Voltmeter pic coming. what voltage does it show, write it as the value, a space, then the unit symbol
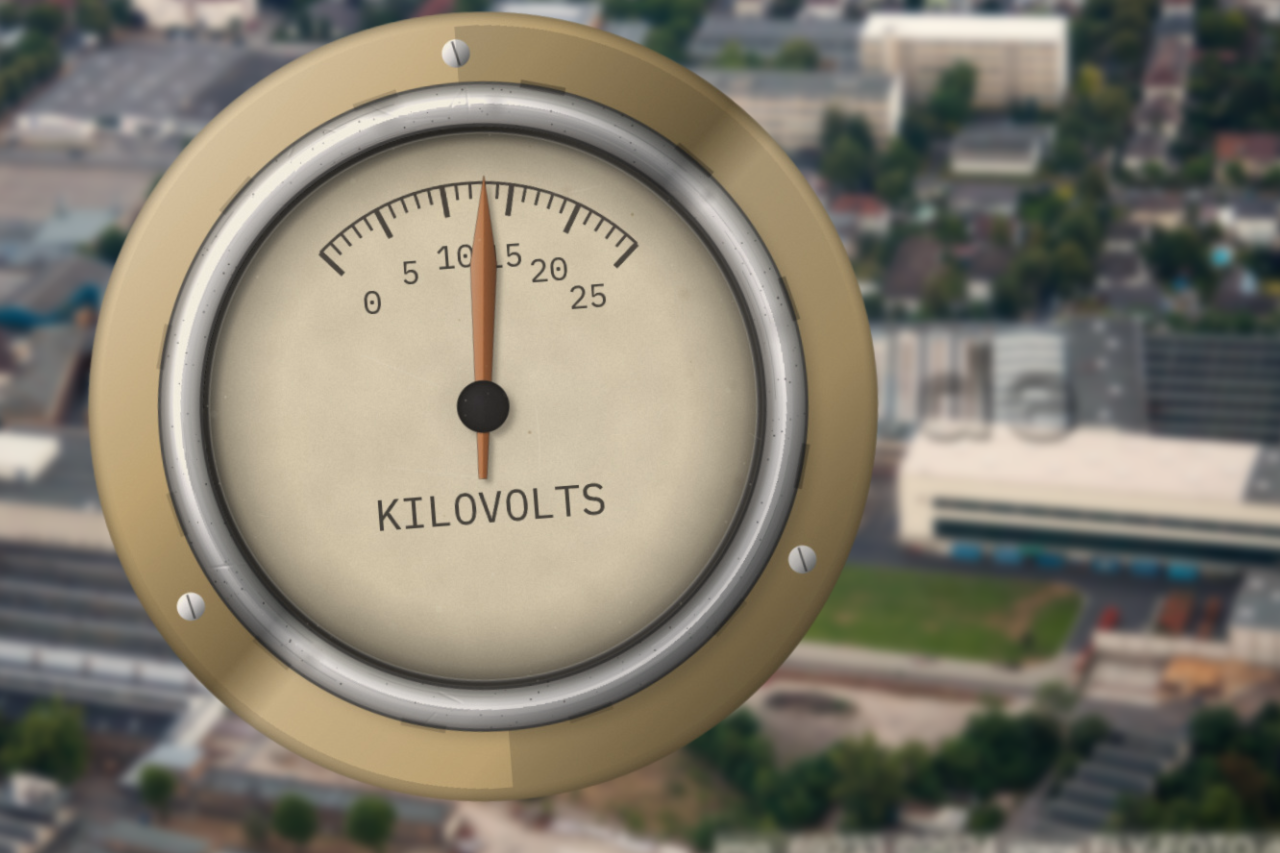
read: 13 kV
